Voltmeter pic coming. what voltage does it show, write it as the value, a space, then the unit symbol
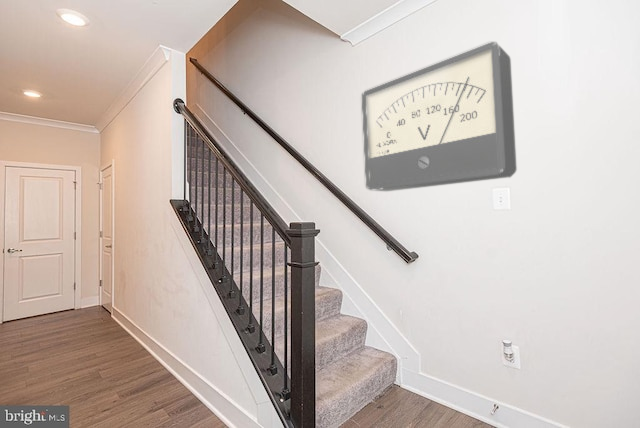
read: 170 V
